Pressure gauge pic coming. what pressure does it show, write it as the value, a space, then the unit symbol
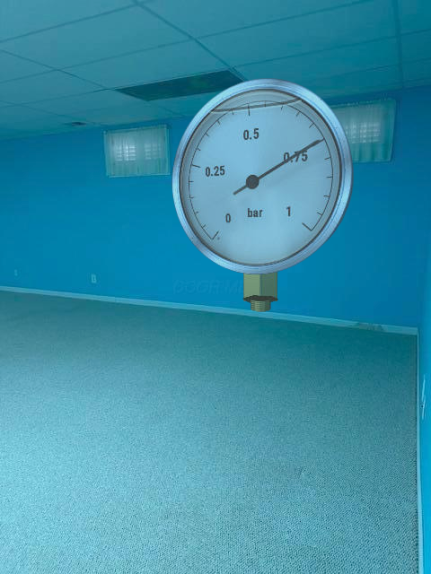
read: 0.75 bar
